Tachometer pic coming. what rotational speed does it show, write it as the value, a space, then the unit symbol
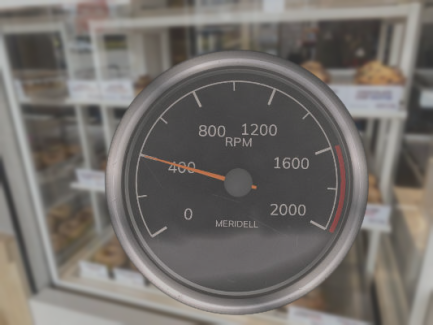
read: 400 rpm
